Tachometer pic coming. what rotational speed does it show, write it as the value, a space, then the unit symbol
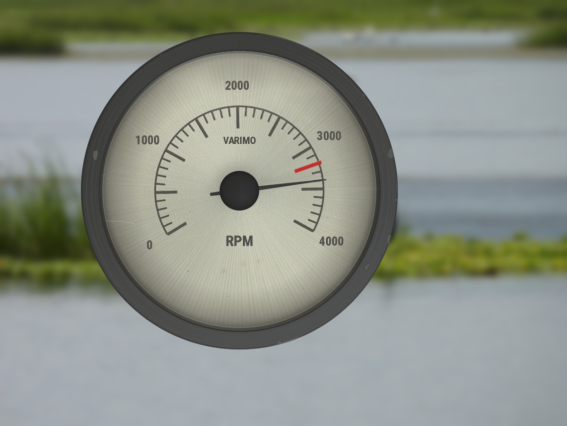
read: 3400 rpm
